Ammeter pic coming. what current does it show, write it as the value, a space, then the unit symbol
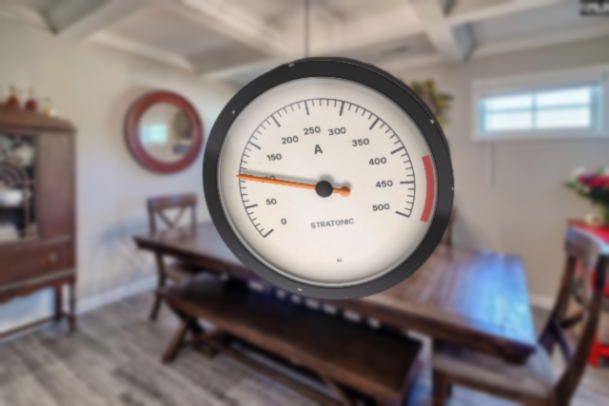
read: 100 A
